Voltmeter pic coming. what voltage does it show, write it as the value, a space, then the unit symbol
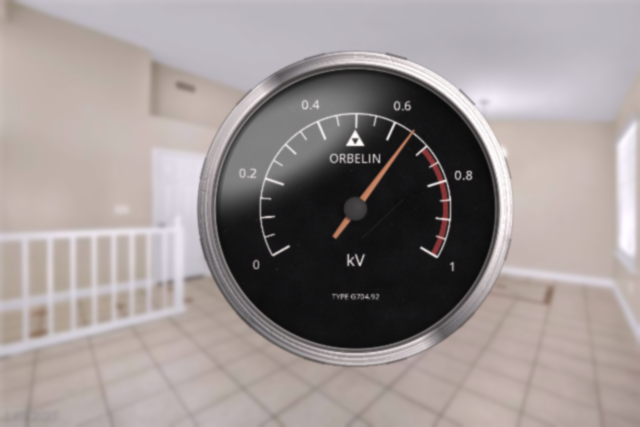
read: 0.65 kV
